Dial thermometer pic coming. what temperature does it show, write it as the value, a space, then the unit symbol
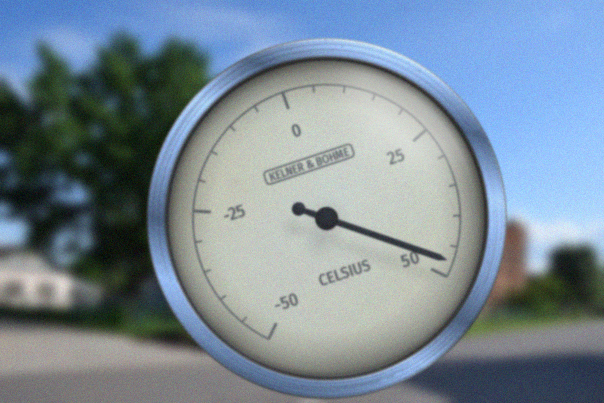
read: 47.5 °C
